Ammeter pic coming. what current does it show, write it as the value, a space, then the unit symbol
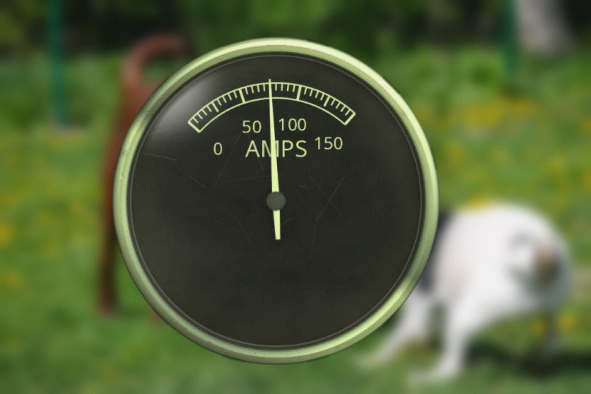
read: 75 A
